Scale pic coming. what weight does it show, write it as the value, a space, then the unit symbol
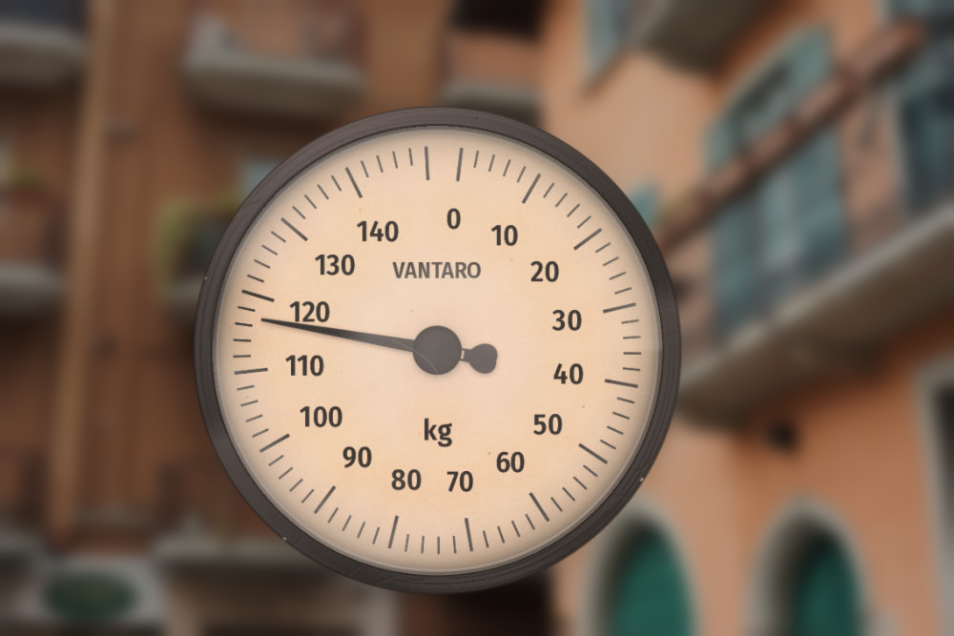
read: 117 kg
